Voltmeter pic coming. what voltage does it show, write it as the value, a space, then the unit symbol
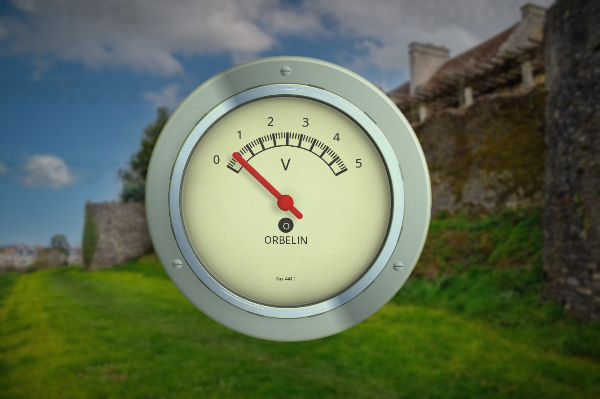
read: 0.5 V
